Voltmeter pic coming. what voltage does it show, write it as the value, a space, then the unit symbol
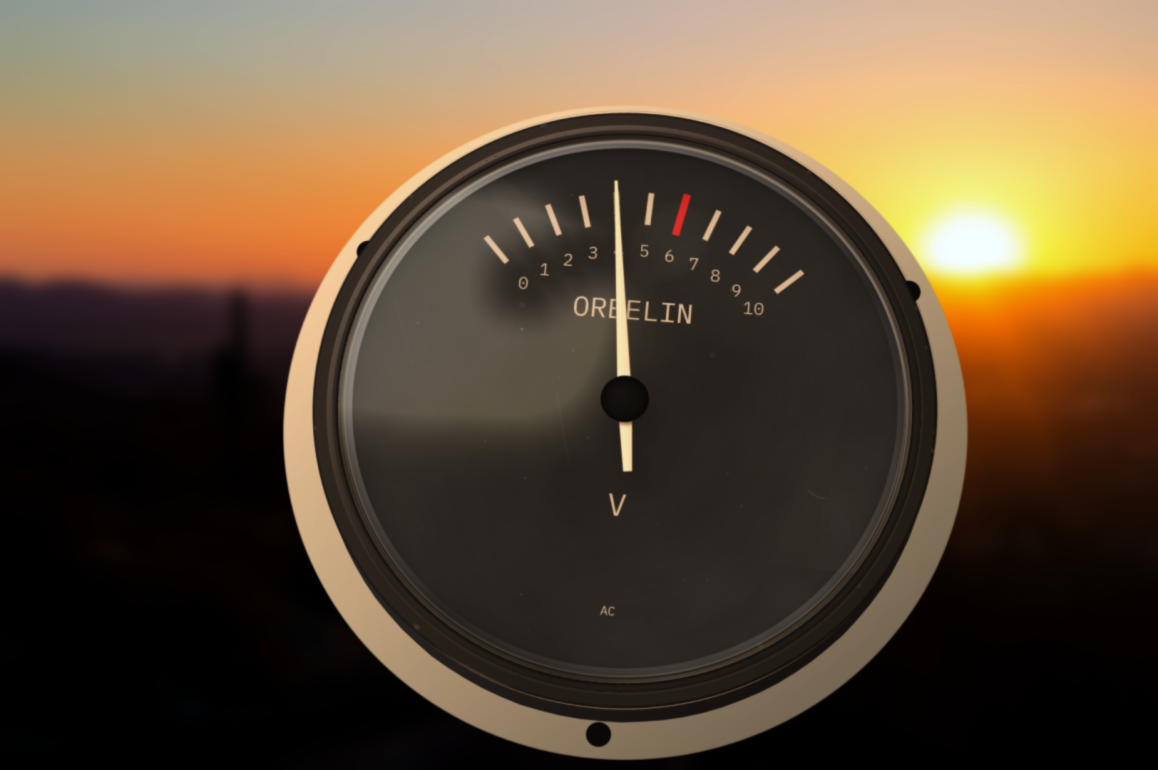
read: 4 V
